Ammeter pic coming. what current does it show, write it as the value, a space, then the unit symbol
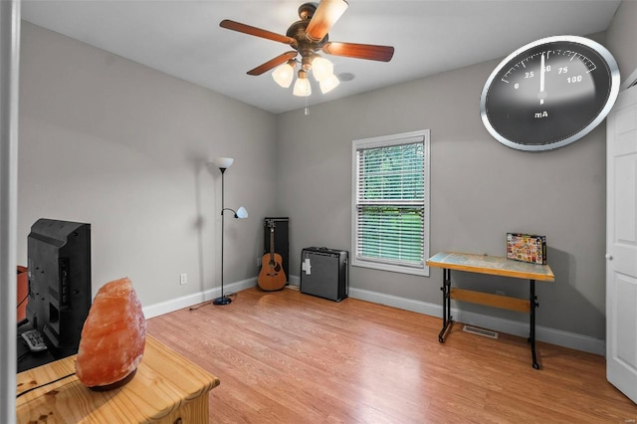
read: 45 mA
